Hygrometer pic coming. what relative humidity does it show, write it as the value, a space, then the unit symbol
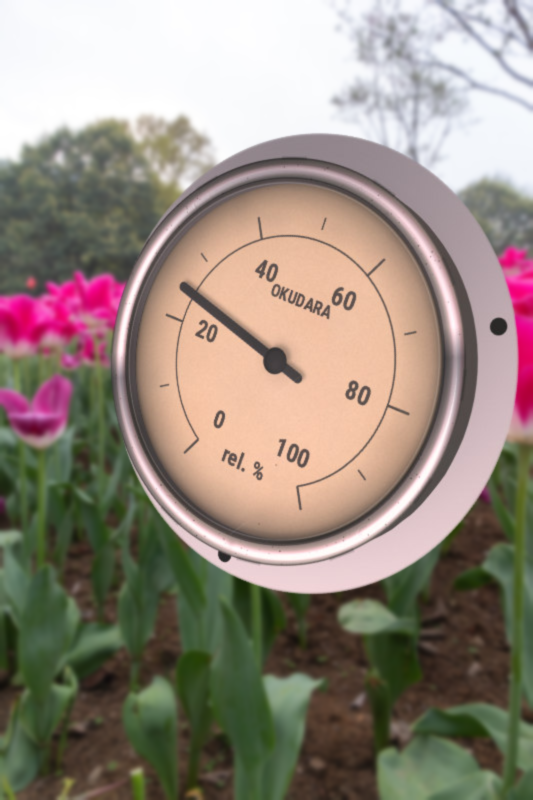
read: 25 %
